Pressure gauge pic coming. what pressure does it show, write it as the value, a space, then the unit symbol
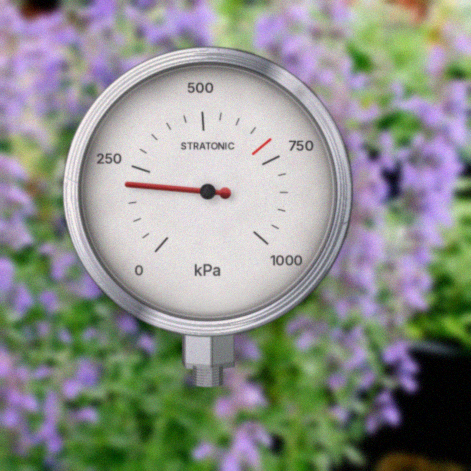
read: 200 kPa
